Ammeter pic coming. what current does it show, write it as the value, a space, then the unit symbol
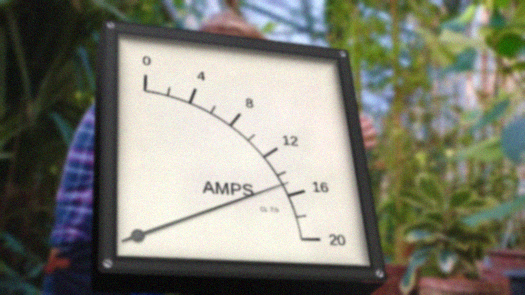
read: 15 A
